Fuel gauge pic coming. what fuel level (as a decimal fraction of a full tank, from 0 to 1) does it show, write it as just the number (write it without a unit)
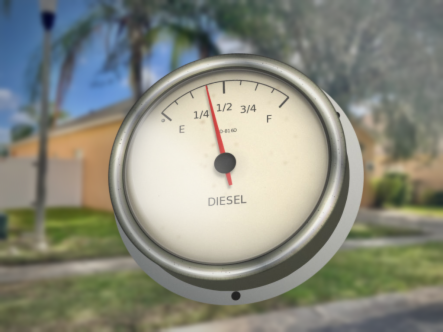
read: 0.375
